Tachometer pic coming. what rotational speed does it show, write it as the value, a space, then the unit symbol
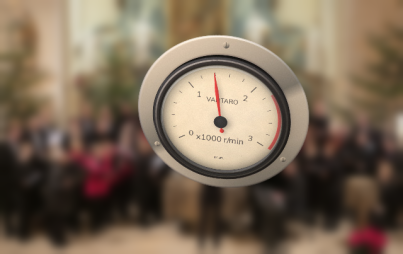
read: 1400 rpm
